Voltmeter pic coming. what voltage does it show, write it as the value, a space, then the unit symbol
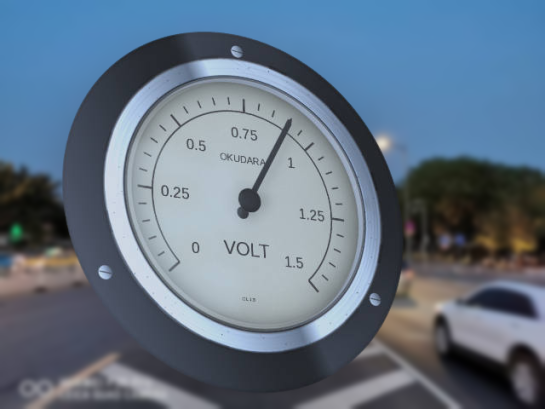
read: 0.9 V
